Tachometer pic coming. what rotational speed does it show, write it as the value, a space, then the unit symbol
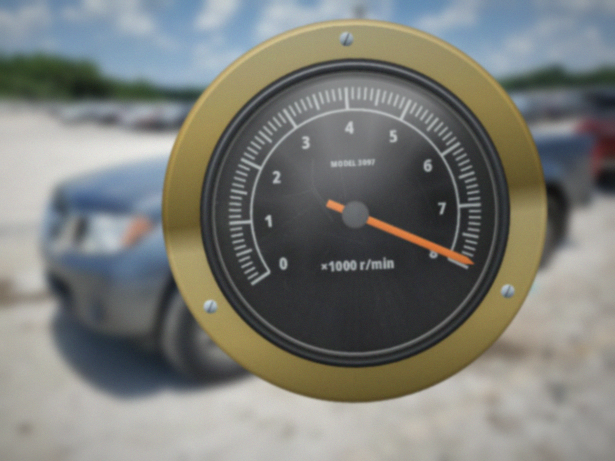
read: 7900 rpm
